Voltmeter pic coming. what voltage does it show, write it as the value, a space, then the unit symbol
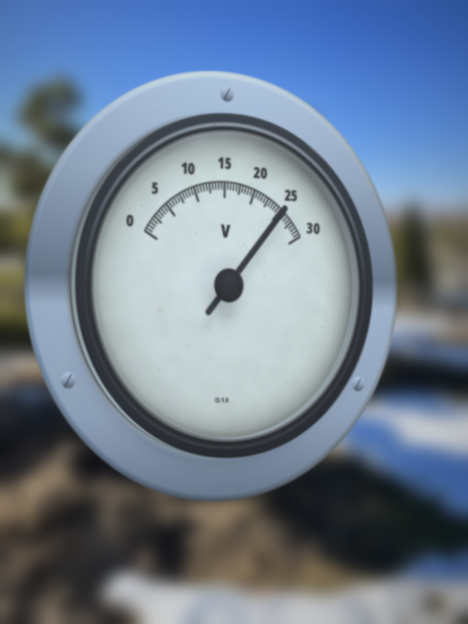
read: 25 V
